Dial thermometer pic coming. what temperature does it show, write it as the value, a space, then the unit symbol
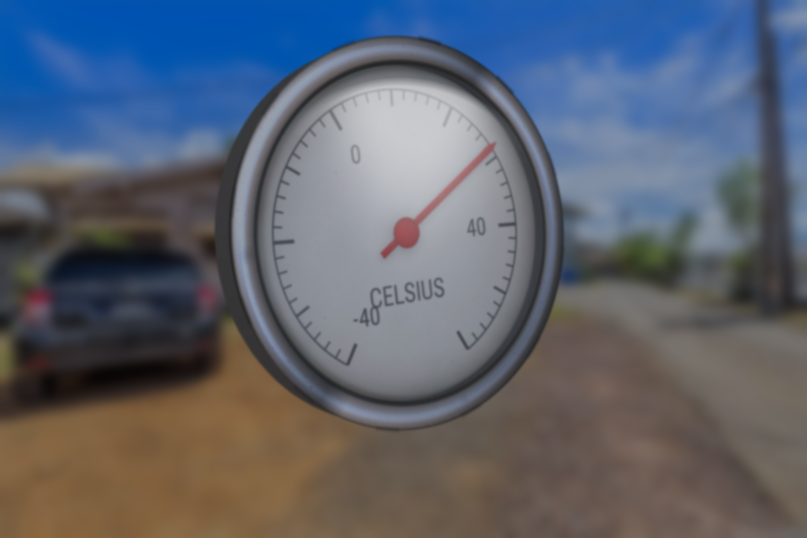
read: 28 °C
